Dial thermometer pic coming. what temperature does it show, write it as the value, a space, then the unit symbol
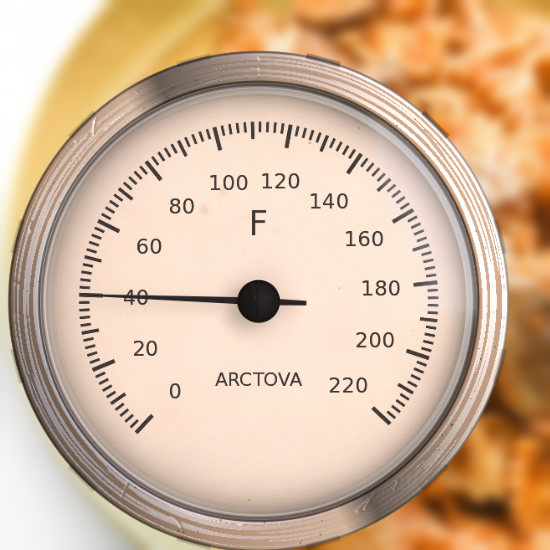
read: 40 °F
